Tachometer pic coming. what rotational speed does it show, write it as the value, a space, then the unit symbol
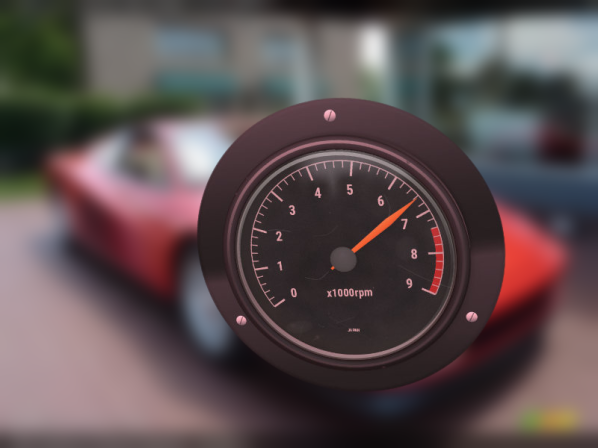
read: 6600 rpm
